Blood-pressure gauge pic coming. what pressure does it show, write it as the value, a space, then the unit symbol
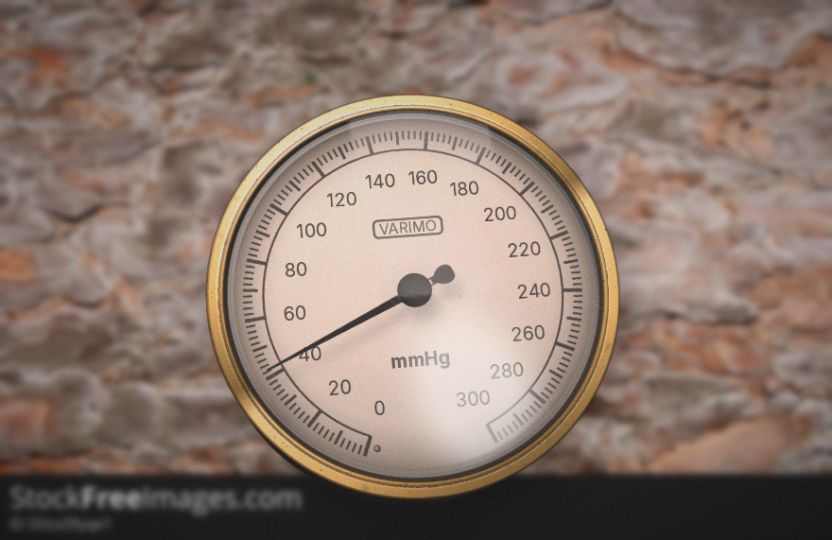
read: 42 mmHg
